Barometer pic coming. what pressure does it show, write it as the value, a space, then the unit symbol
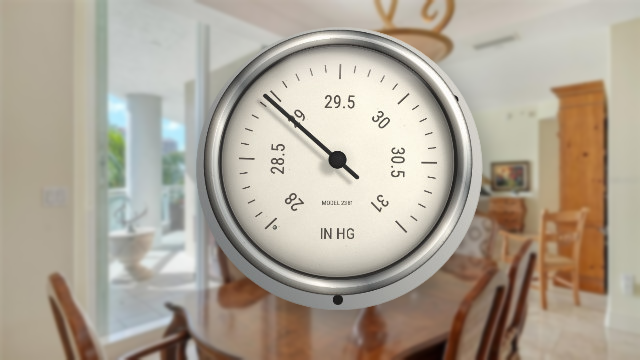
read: 28.95 inHg
